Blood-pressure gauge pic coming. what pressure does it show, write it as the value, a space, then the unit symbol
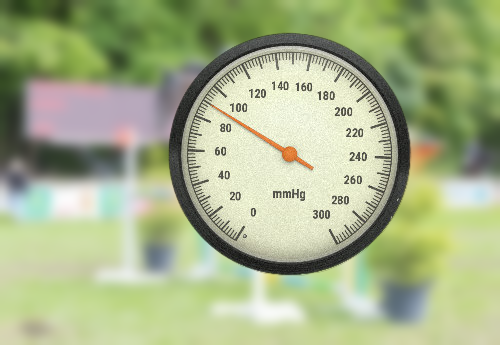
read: 90 mmHg
